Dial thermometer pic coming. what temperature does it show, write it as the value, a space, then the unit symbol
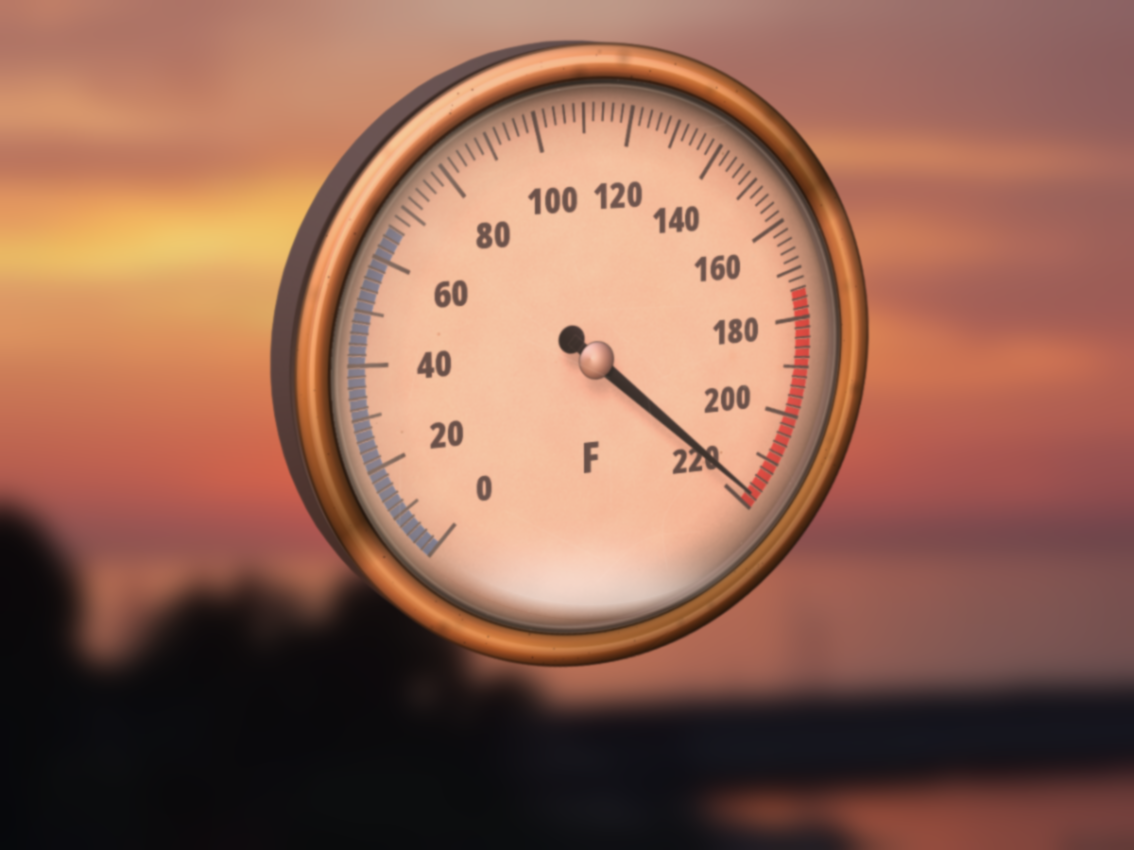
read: 218 °F
